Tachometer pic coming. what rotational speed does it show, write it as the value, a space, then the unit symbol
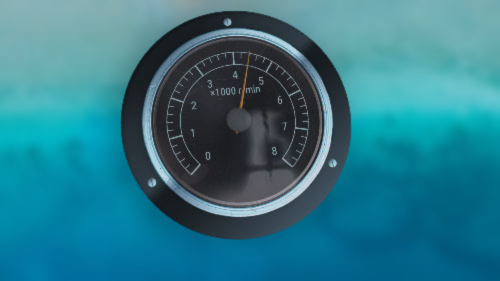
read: 4400 rpm
